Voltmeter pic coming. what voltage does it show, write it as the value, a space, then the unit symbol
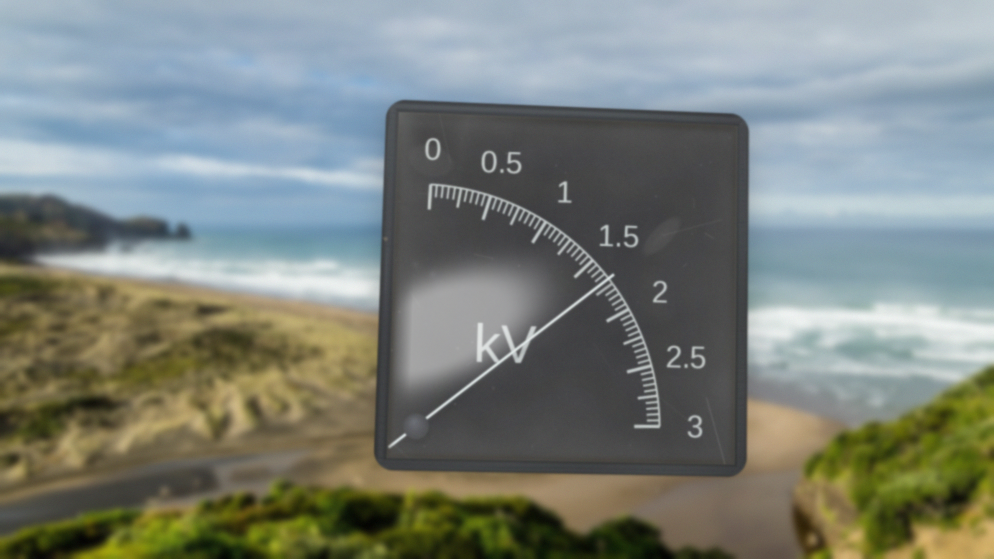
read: 1.7 kV
